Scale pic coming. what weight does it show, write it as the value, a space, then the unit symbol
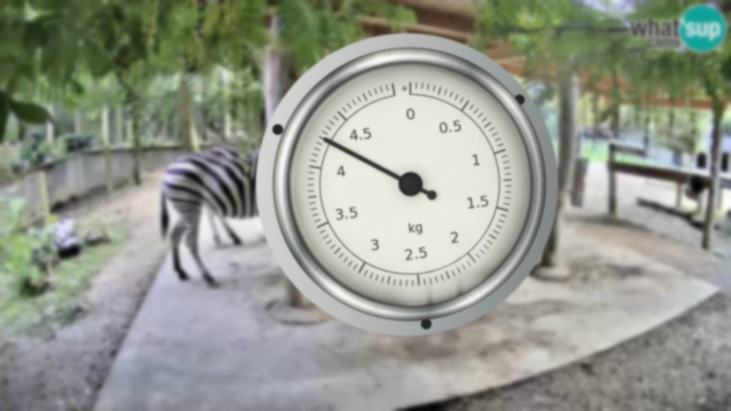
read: 4.25 kg
